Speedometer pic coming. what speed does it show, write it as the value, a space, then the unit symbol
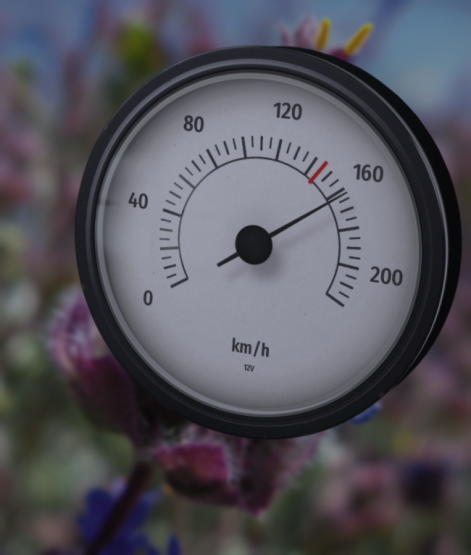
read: 162.5 km/h
